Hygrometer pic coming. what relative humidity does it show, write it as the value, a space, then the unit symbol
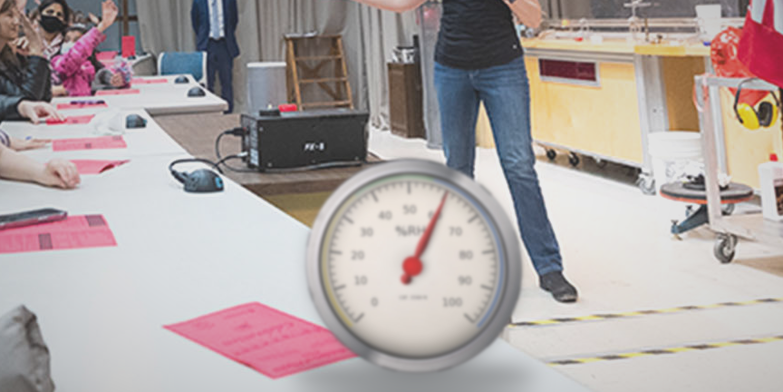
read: 60 %
